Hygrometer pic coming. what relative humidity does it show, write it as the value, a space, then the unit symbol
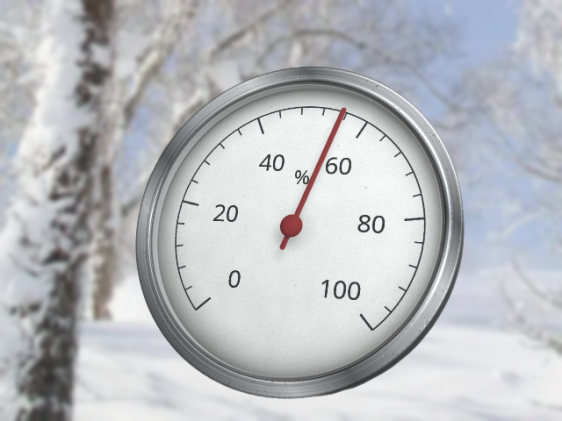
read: 56 %
